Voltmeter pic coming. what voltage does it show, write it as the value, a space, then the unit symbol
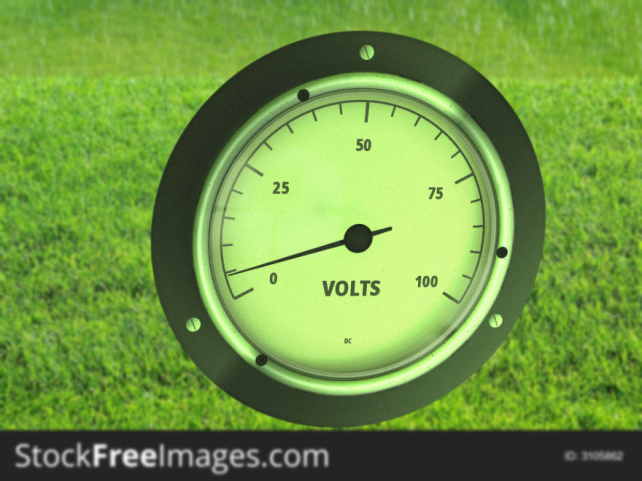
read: 5 V
